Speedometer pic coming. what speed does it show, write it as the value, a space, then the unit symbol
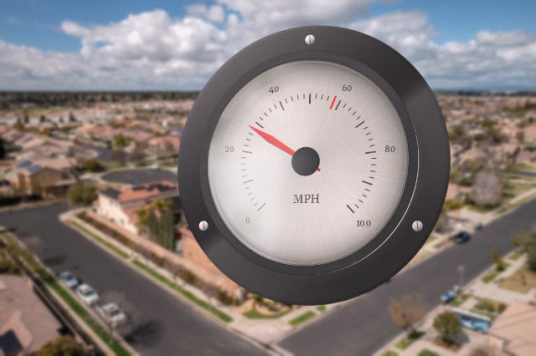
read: 28 mph
